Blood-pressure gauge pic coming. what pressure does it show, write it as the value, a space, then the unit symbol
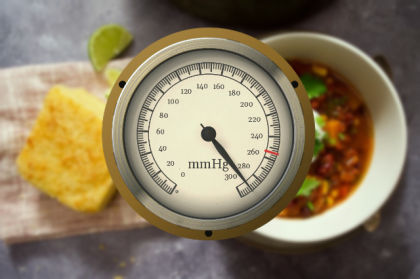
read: 290 mmHg
